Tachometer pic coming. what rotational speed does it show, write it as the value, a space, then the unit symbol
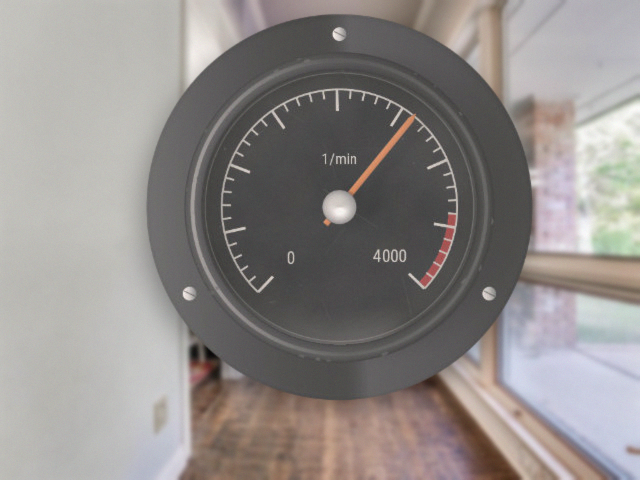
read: 2600 rpm
